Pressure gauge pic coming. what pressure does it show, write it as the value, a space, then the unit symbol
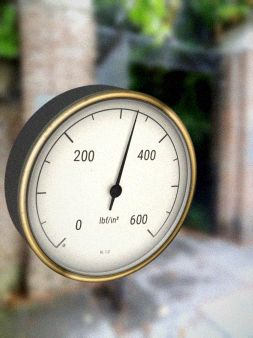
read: 325 psi
